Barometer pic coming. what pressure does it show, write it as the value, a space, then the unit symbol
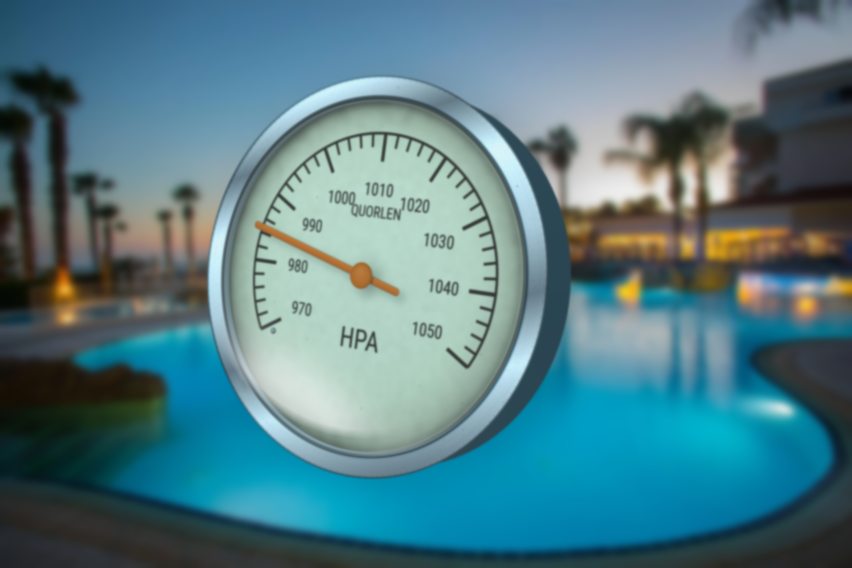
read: 985 hPa
